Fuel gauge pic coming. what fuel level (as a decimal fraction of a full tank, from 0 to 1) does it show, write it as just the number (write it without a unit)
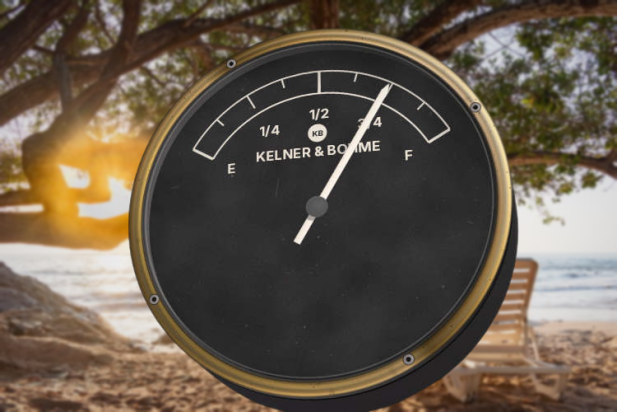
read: 0.75
